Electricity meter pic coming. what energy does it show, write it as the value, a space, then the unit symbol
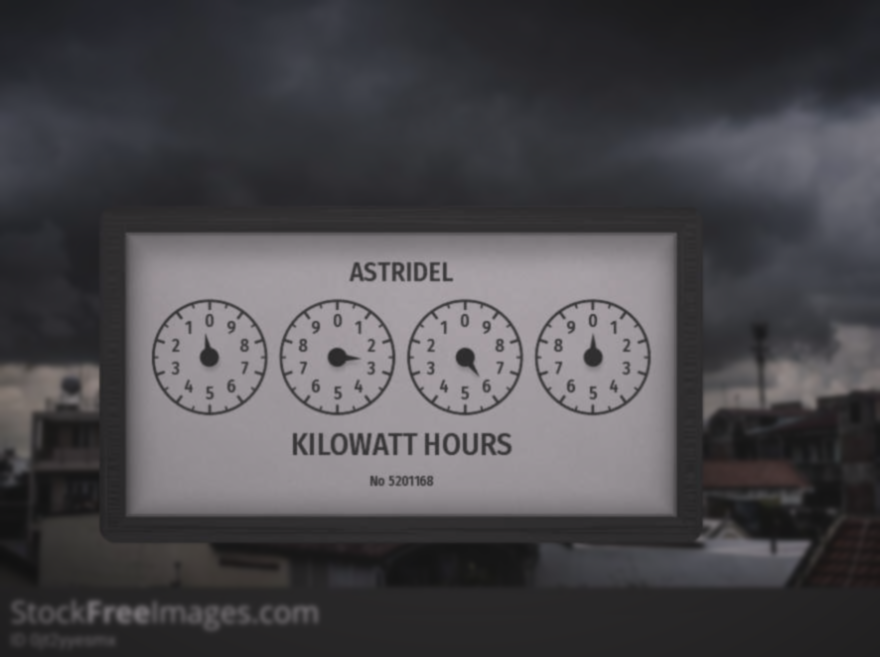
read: 260 kWh
